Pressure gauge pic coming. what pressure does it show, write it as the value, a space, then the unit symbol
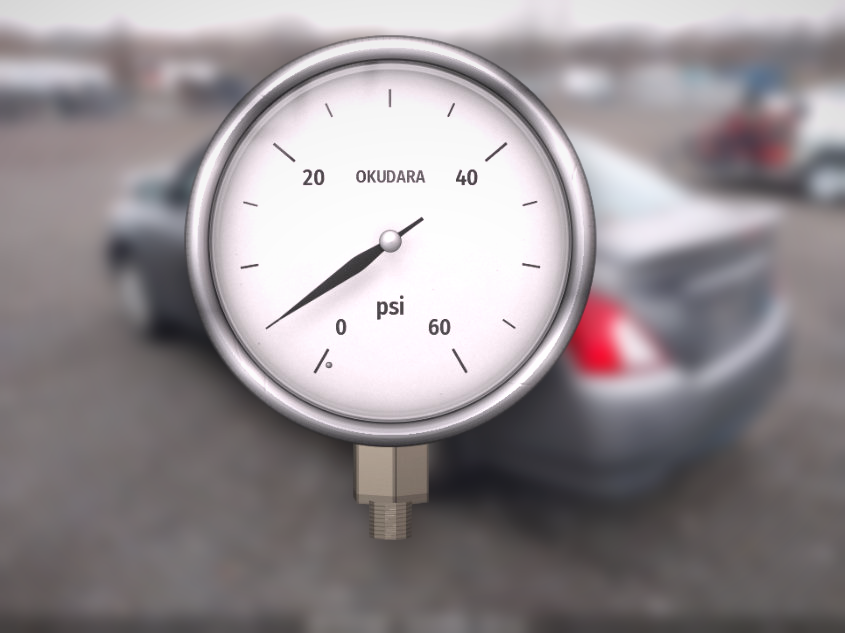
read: 5 psi
